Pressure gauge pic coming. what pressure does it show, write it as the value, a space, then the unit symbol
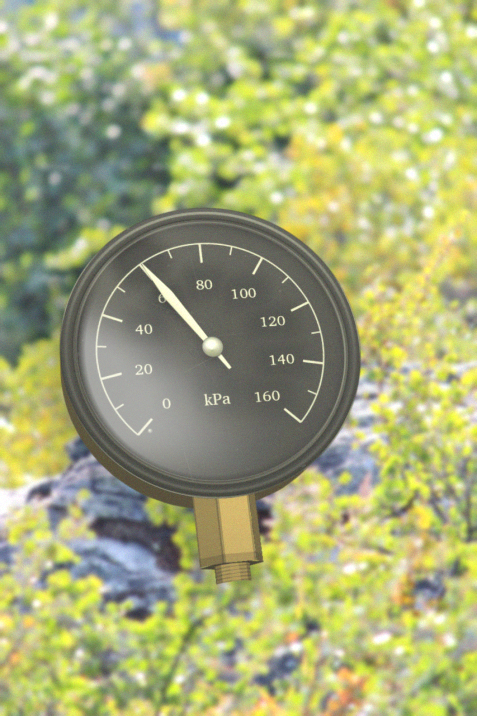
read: 60 kPa
